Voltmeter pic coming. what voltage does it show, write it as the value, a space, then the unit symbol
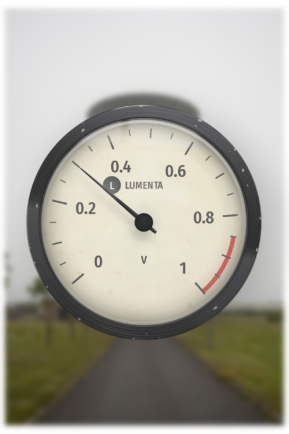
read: 0.3 V
